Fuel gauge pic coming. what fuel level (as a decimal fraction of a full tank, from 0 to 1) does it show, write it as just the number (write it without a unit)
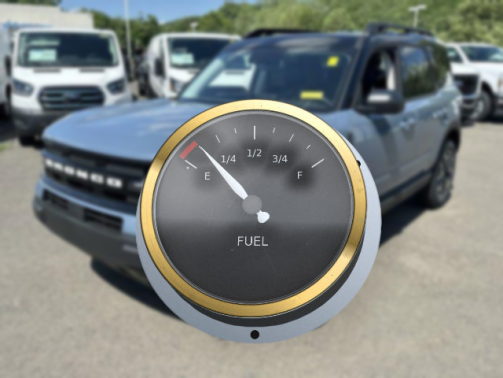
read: 0.125
